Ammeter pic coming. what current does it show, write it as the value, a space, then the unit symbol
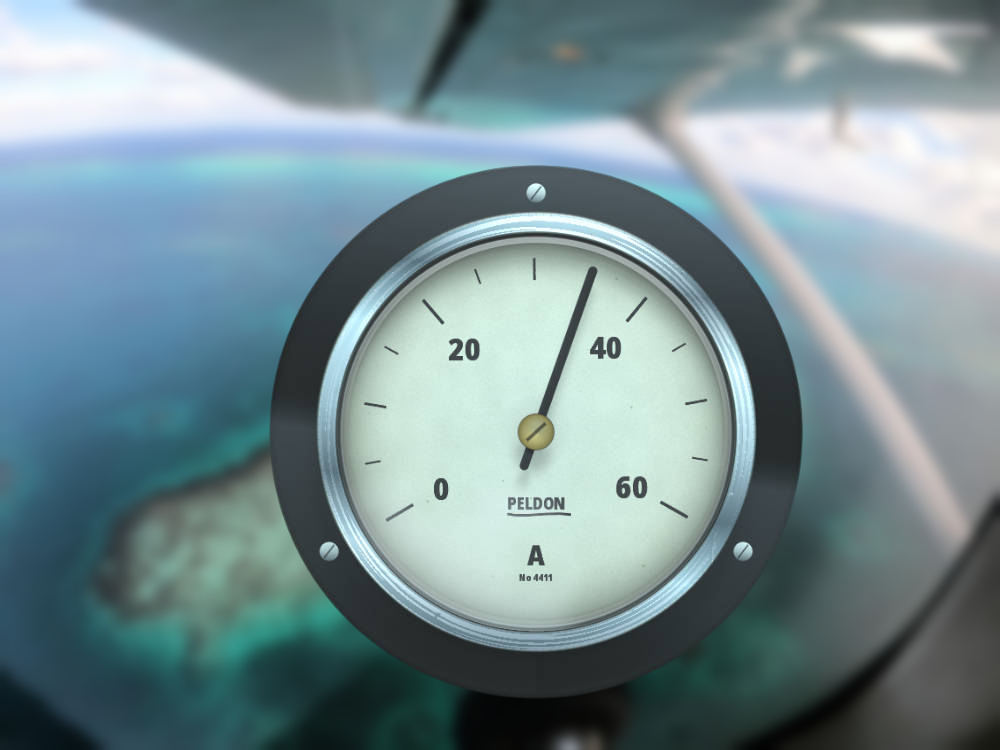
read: 35 A
